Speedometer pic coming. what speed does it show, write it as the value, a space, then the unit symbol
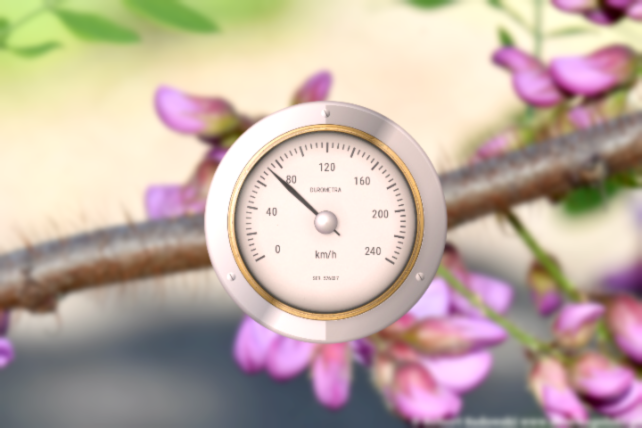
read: 72 km/h
